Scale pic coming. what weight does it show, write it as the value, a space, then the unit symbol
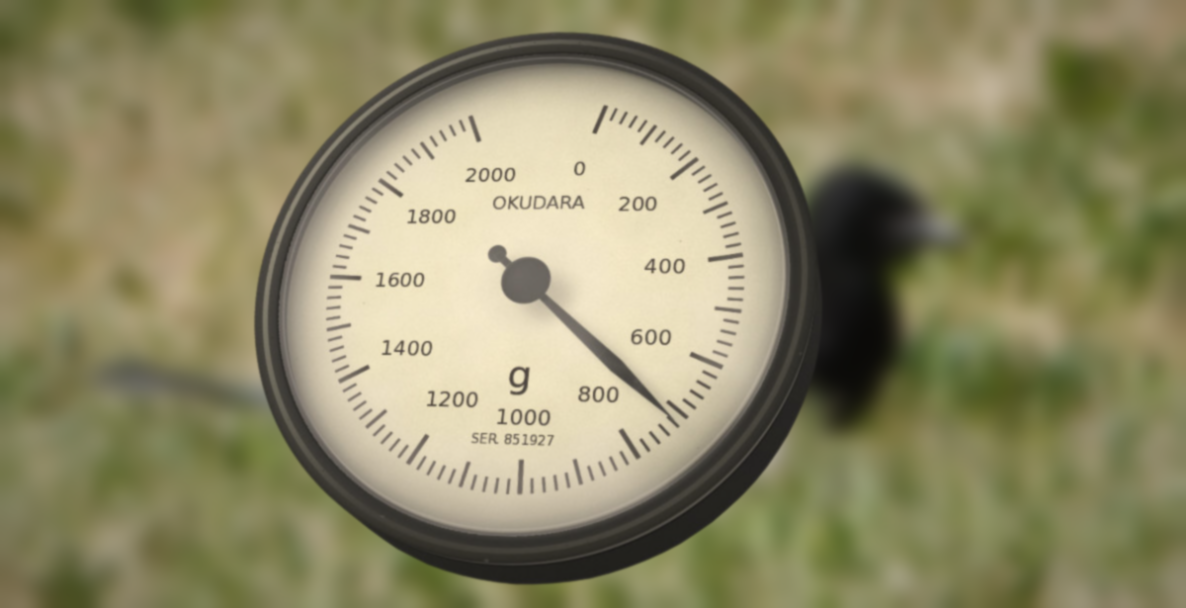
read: 720 g
